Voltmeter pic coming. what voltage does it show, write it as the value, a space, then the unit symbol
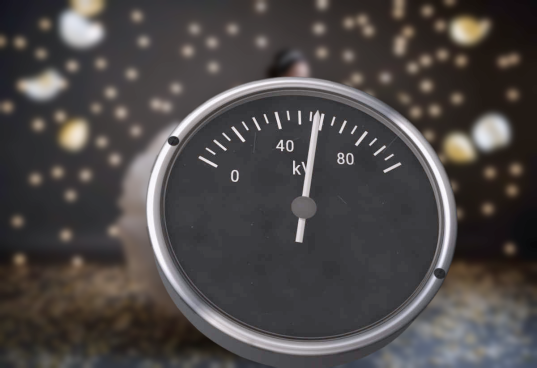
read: 57.5 kV
